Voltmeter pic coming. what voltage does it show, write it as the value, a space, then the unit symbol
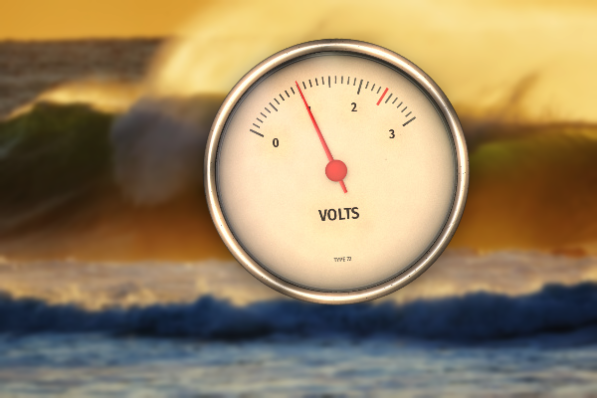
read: 1 V
